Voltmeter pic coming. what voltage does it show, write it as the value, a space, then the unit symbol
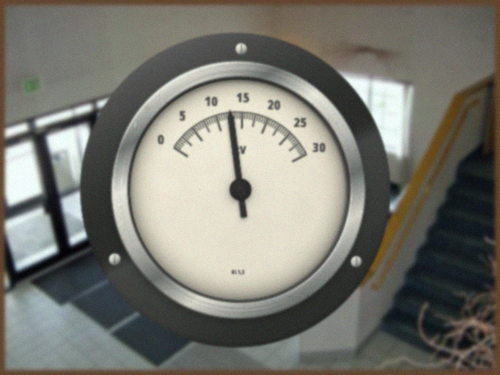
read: 12.5 kV
